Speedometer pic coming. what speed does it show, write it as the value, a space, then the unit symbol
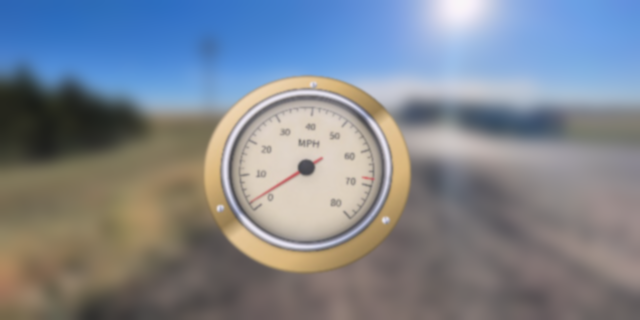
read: 2 mph
